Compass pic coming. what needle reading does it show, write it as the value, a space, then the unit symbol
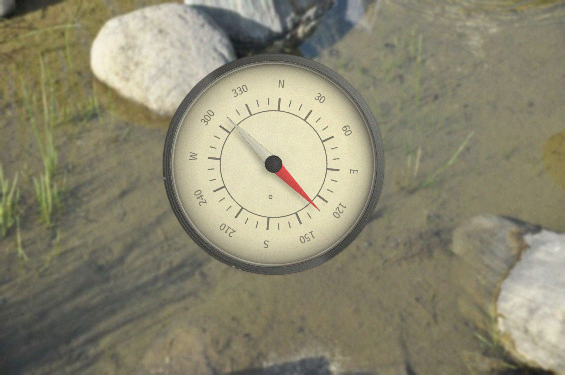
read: 130 °
